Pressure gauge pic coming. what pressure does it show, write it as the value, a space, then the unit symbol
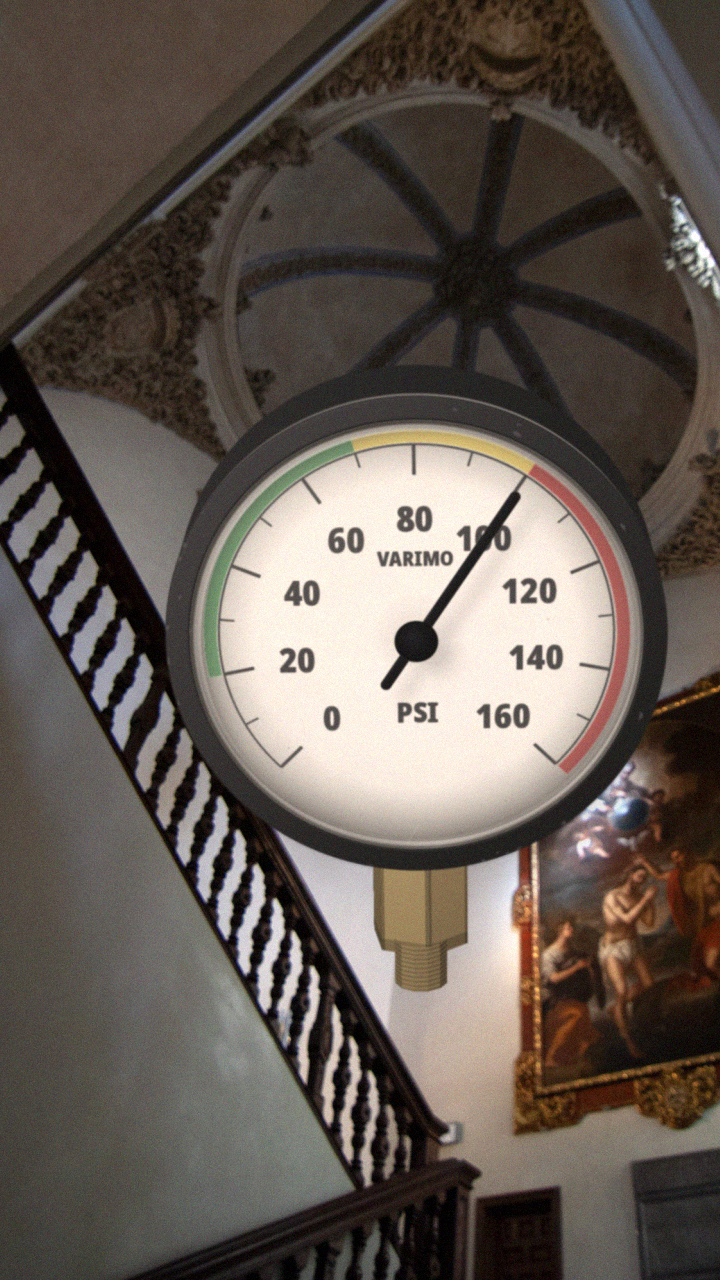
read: 100 psi
